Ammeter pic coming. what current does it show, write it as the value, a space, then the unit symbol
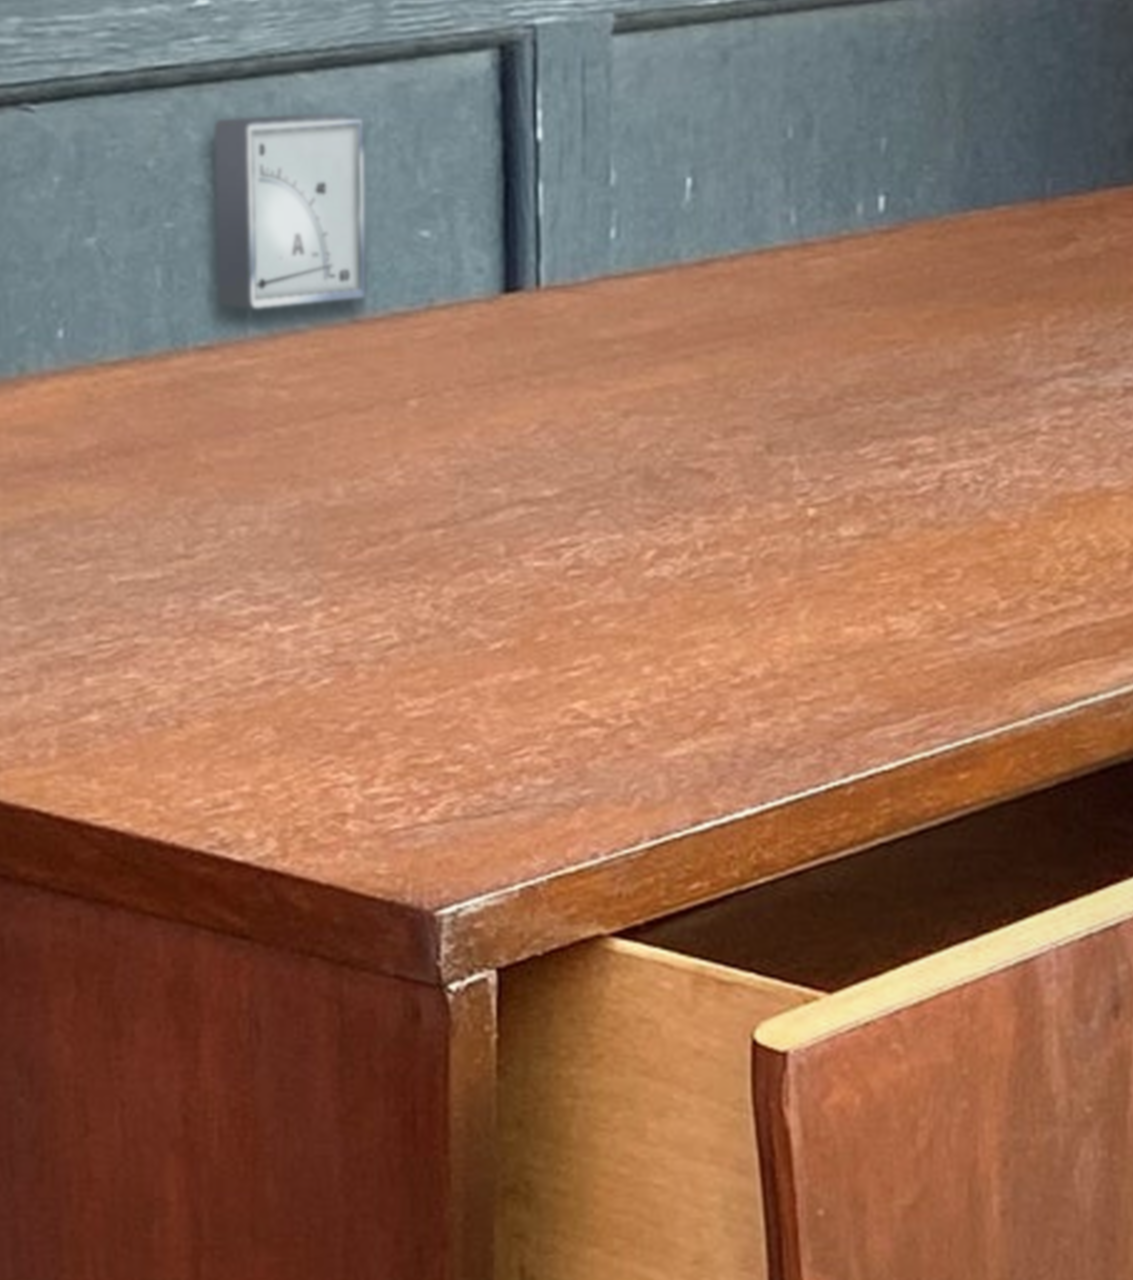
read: 57.5 A
